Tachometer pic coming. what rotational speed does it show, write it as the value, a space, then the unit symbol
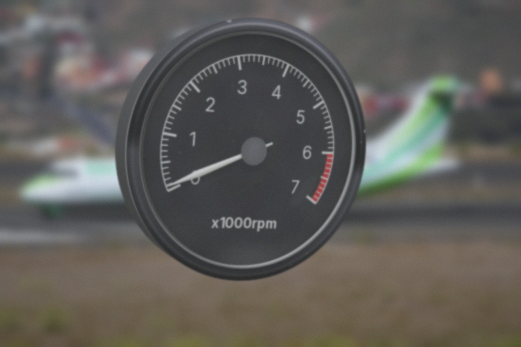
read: 100 rpm
